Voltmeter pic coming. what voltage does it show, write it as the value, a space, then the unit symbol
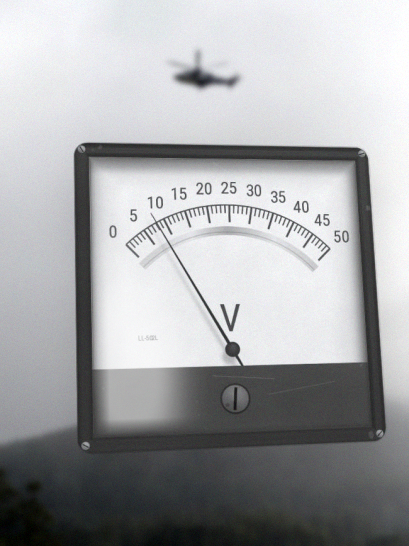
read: 8 V
